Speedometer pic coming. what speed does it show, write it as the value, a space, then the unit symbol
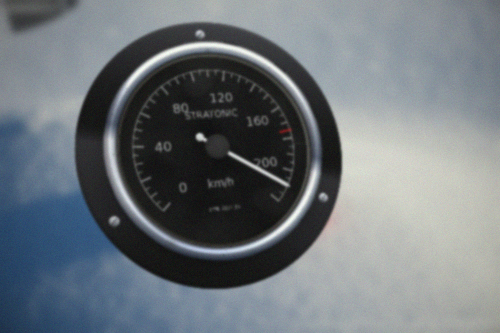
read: 210 km/h
